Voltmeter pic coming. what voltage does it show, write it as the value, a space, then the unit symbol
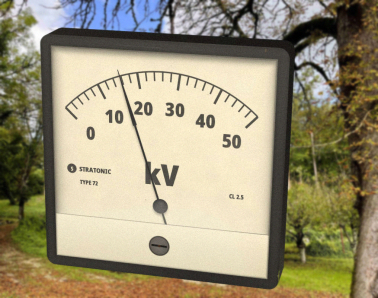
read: 16 kV
